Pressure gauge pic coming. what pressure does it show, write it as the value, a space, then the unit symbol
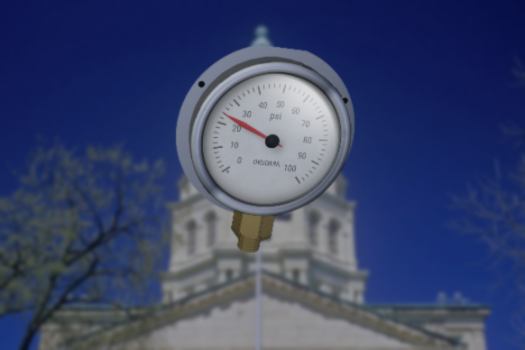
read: 24 psi
